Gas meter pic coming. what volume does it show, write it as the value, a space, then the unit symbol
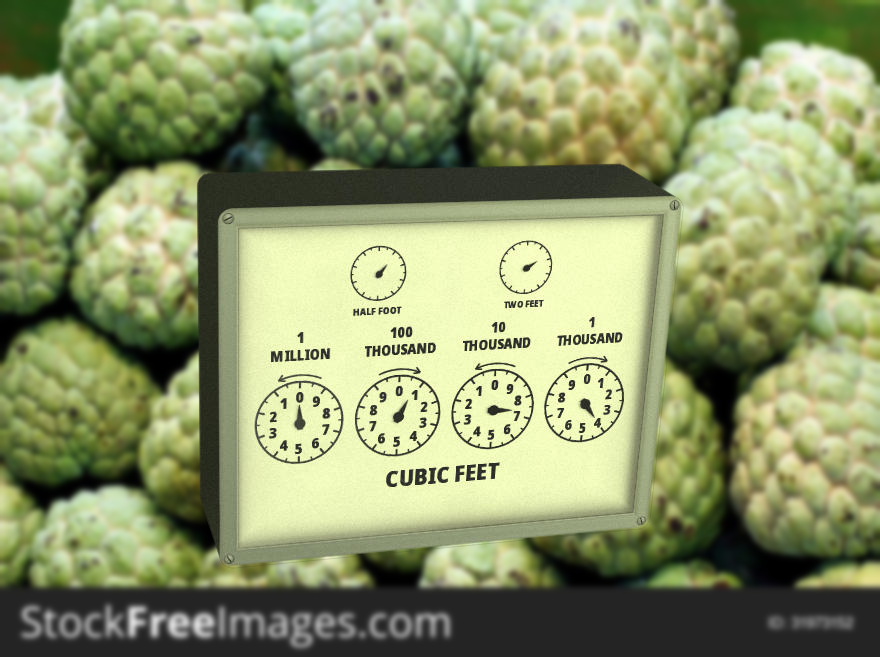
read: 7400 ft³
